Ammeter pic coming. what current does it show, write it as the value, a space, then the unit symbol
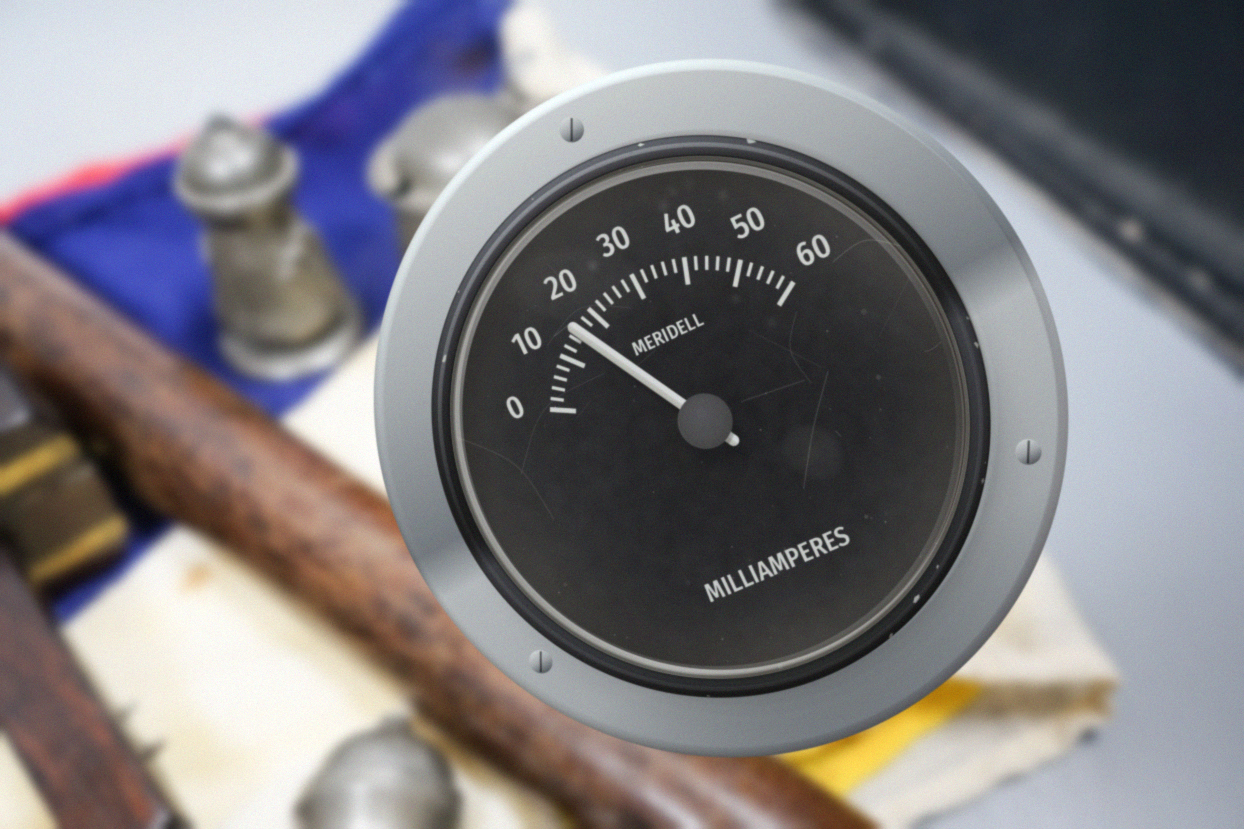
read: 16 mA
